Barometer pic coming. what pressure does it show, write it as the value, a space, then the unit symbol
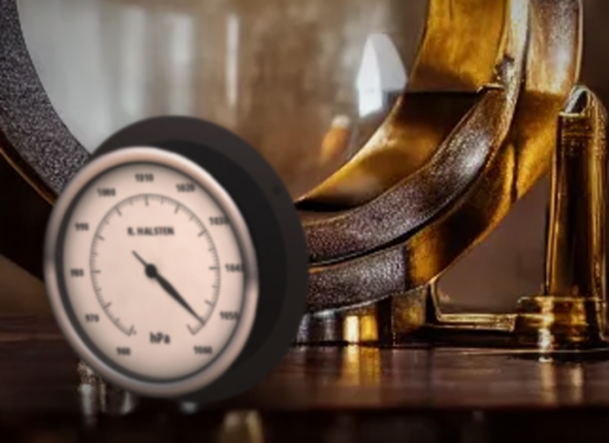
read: 1055 hPa
